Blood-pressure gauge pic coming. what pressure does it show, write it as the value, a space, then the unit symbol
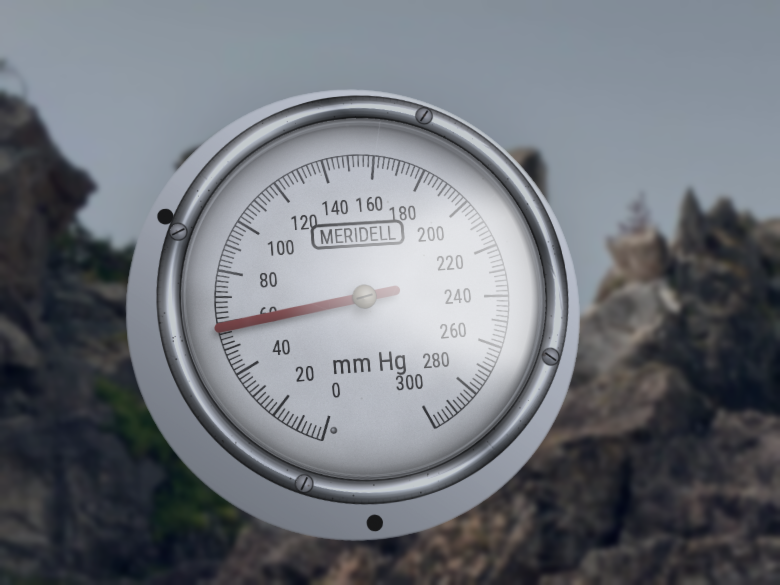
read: 58 mmHg
